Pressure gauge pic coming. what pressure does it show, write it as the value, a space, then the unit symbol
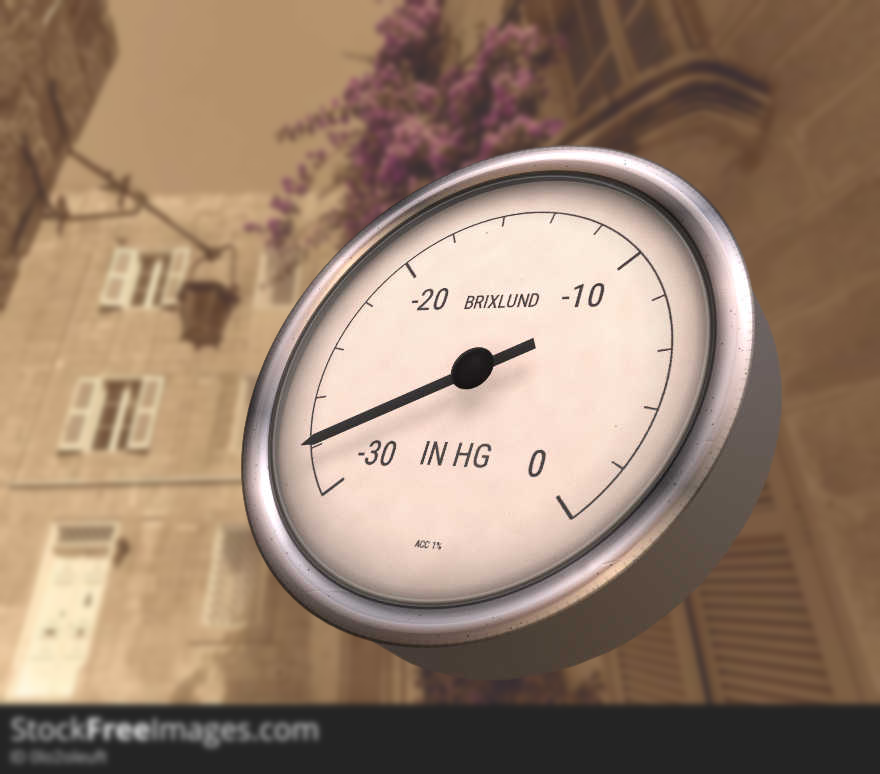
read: -28 inHg
